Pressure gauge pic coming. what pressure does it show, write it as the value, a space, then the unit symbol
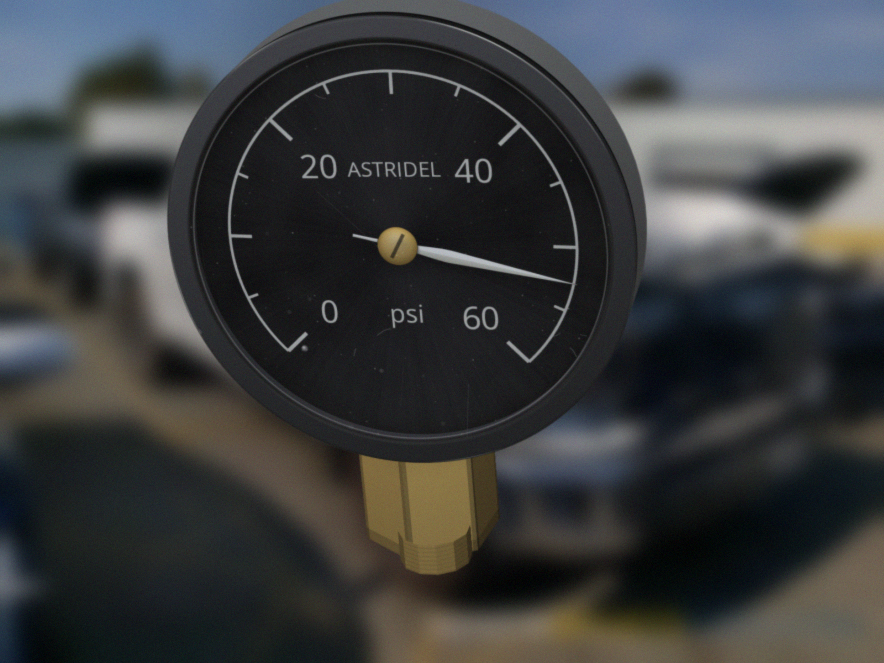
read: 52.5 psi
